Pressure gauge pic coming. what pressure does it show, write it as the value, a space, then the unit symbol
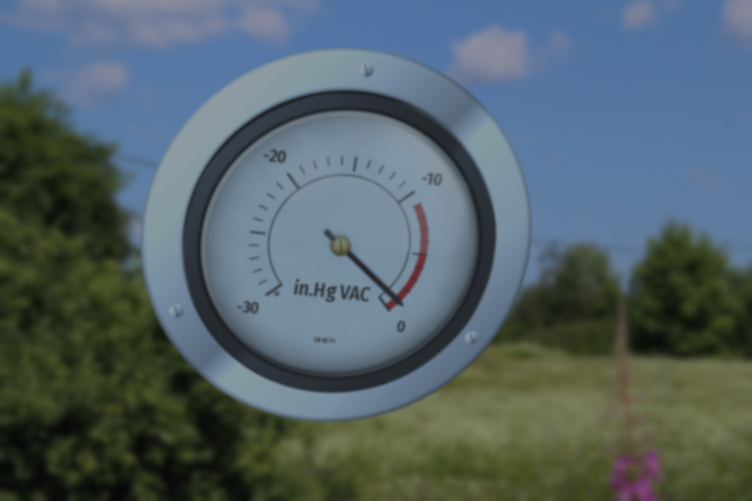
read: -1 inHg
